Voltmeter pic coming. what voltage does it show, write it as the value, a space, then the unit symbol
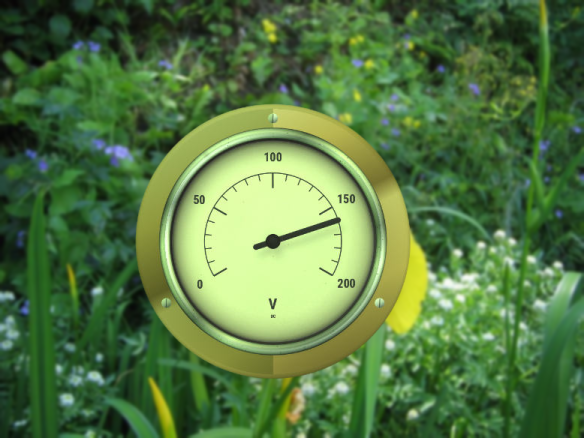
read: 160 V
